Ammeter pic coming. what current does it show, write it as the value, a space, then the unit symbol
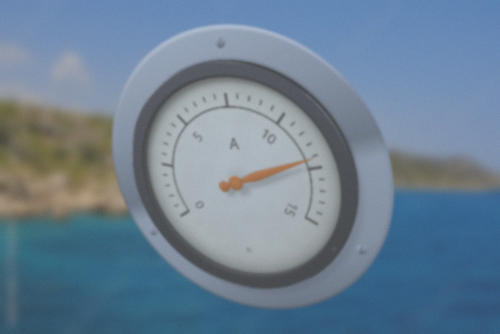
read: 12 A
